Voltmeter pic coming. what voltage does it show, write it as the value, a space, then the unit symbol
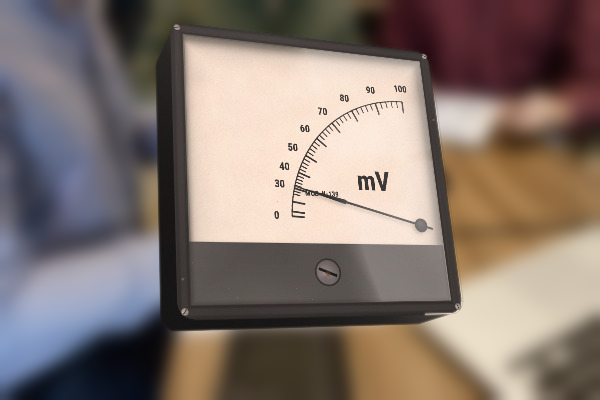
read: 30 mV
